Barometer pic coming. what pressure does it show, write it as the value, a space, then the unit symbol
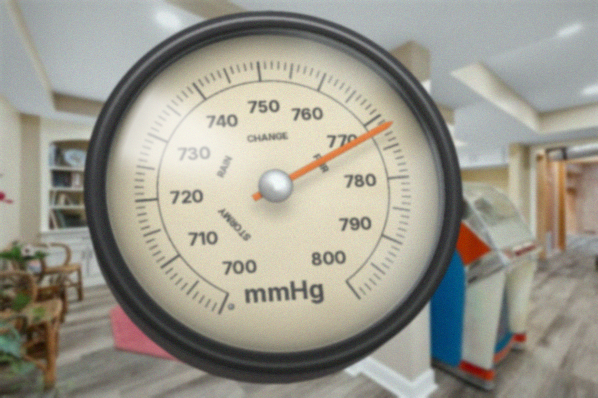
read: 772 mmHg
